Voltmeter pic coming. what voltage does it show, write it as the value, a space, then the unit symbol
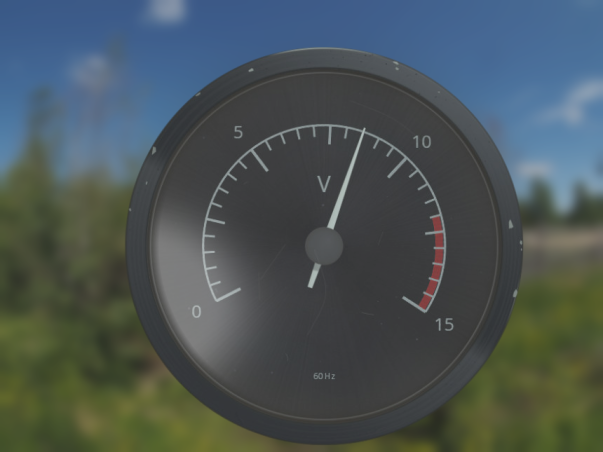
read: 8.5 V
